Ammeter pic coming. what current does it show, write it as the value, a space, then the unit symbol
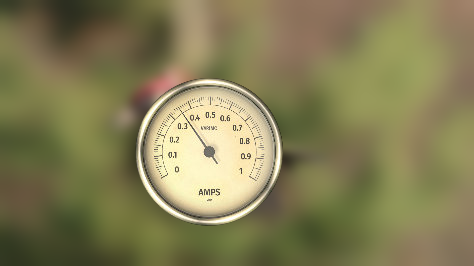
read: 0.35 A
